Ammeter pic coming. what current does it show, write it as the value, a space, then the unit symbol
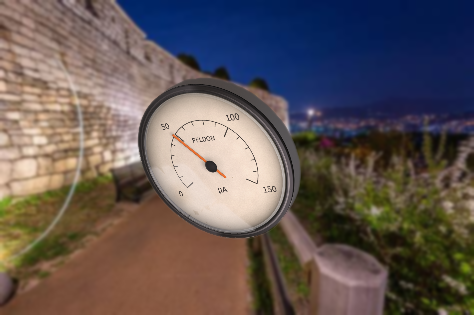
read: 50 µA
